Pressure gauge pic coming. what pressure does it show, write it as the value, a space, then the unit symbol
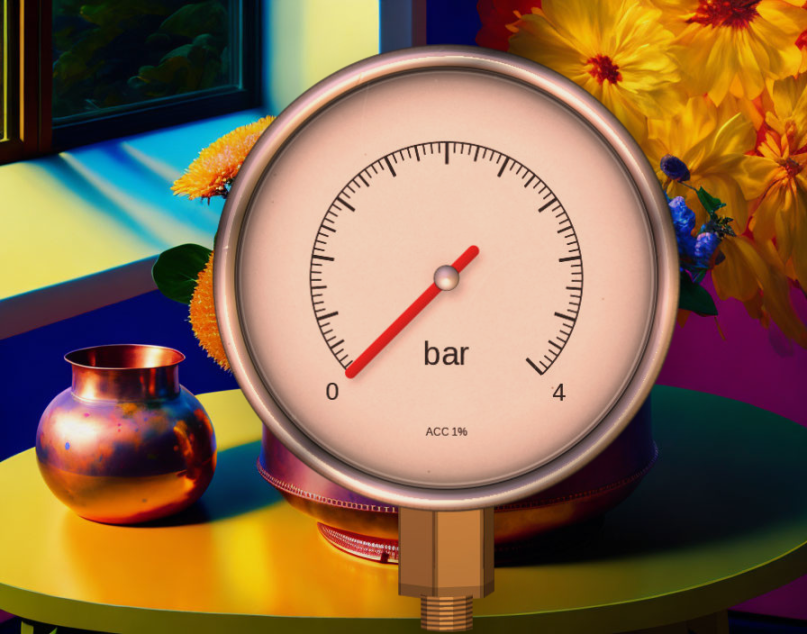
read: 0 bar
